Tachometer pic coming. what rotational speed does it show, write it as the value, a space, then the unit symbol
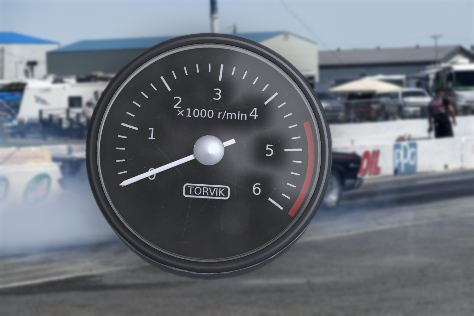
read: 0 rpm
